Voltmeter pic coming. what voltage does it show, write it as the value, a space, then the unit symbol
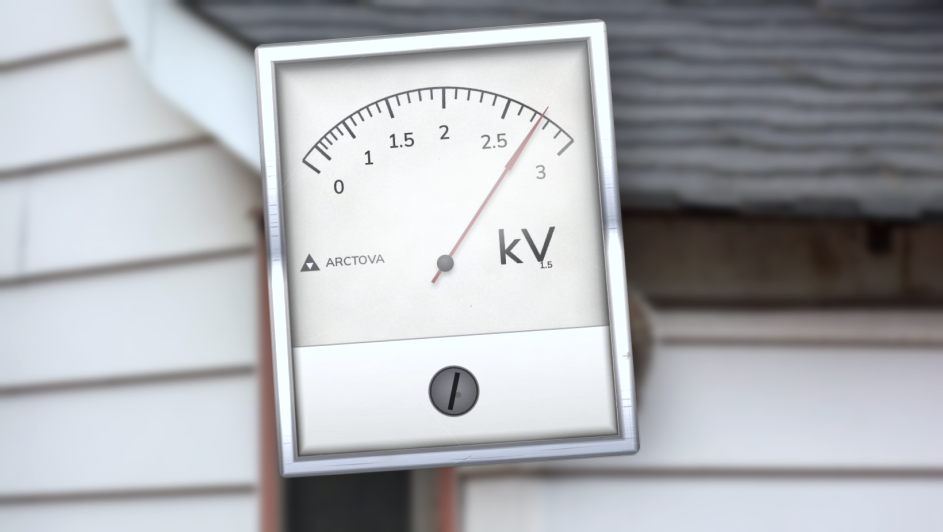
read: 2.75 kV
